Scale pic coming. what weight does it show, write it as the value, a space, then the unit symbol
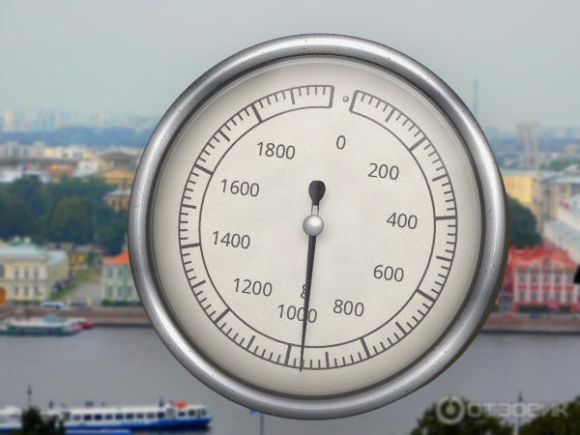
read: 960 g
